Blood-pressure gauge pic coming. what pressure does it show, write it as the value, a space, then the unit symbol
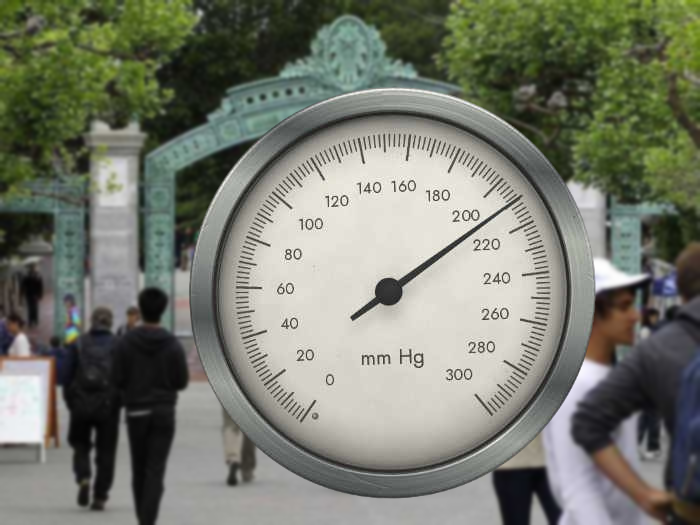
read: 210 mmHg
